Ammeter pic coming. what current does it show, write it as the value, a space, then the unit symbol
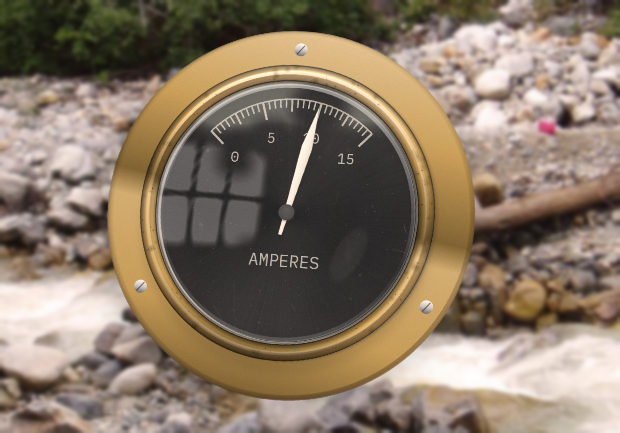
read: 10 A
